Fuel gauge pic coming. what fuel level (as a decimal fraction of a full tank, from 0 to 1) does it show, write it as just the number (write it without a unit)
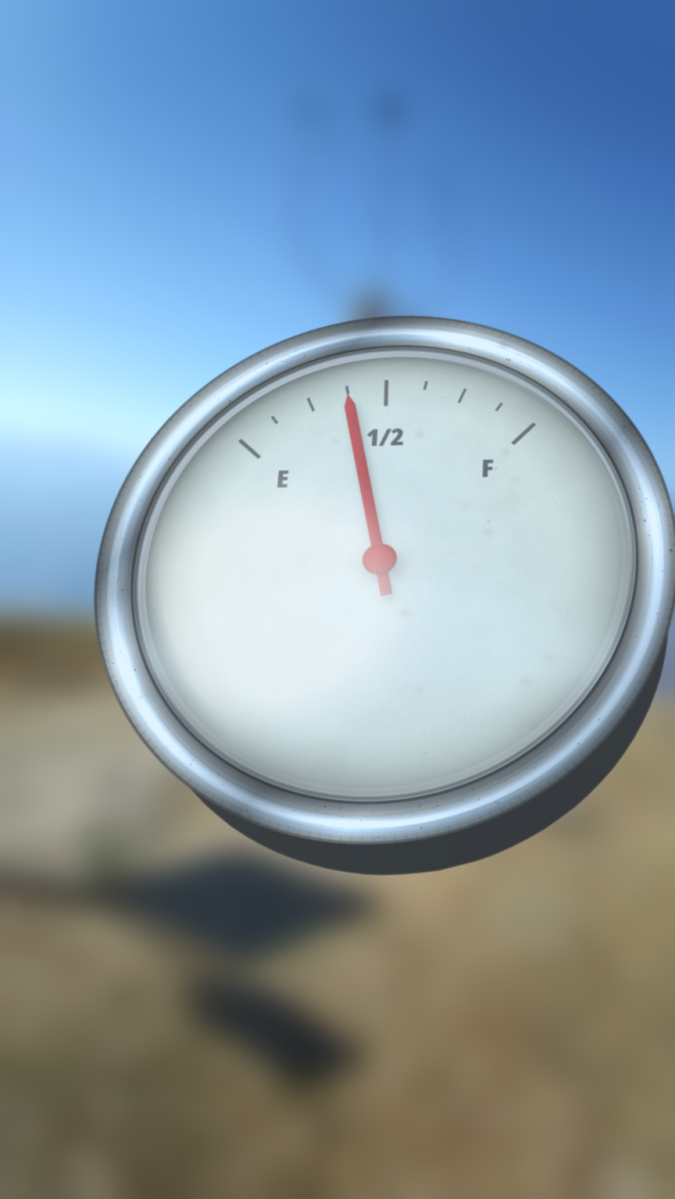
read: 0.375
